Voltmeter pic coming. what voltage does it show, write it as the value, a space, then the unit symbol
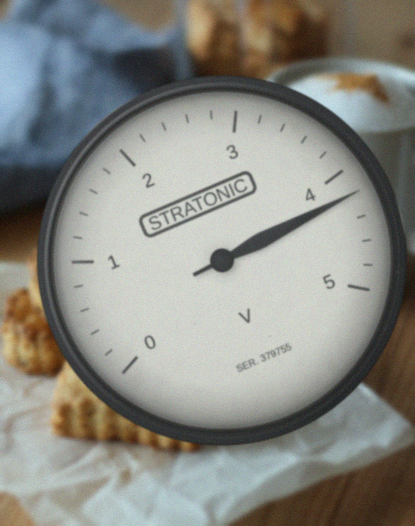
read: 4.2 V
